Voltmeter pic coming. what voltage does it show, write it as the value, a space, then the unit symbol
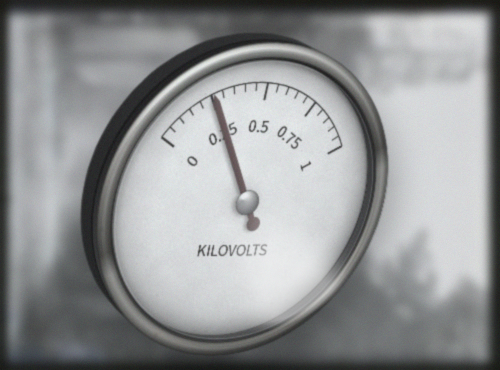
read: 0.25 kV
